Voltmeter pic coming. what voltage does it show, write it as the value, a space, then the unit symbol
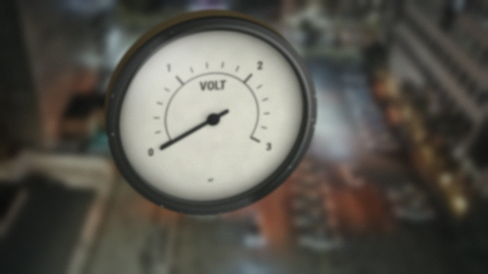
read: 0 V
